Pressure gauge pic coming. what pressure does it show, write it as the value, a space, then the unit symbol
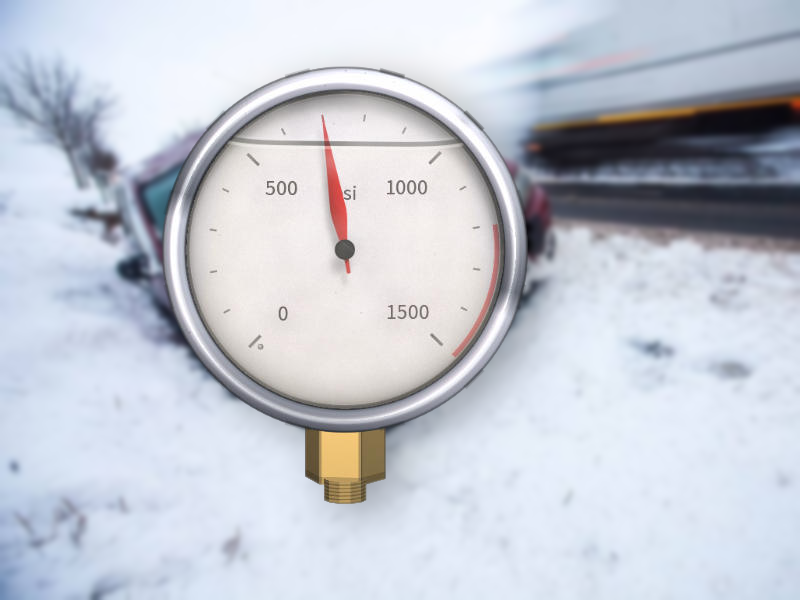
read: 700 psi
